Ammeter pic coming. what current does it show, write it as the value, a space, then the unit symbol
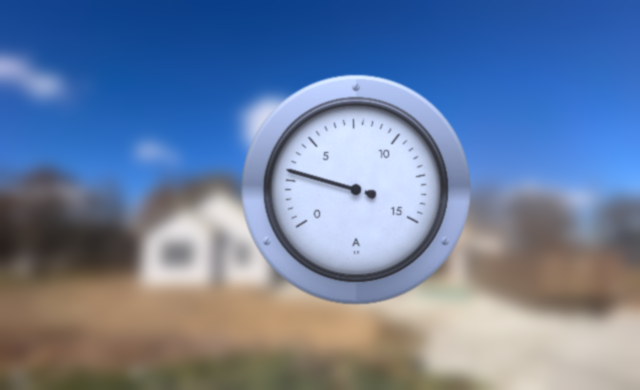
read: 3 A
